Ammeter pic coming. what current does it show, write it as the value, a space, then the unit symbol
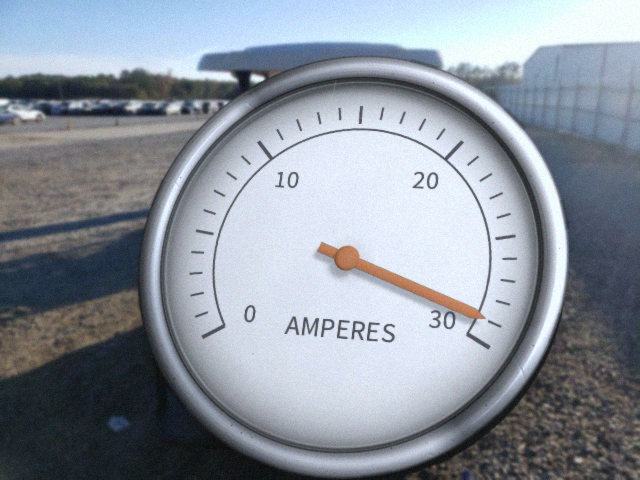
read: 29 A
